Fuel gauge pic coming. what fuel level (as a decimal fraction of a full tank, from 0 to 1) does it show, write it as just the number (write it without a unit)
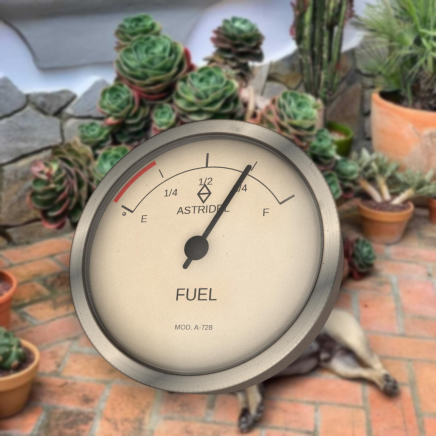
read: 0.75
